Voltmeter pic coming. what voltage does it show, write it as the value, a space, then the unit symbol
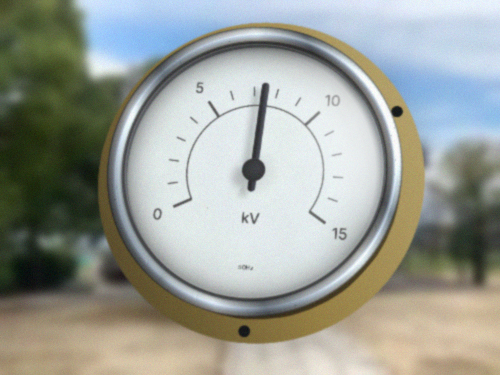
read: 7.5 kV
